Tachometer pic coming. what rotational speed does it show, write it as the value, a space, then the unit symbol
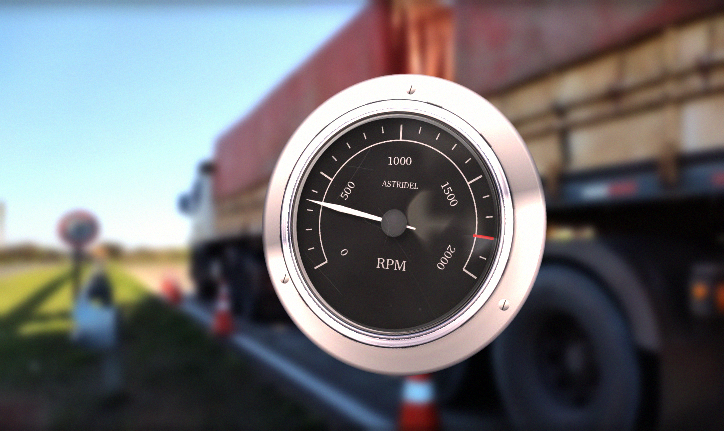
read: 350 rpm
